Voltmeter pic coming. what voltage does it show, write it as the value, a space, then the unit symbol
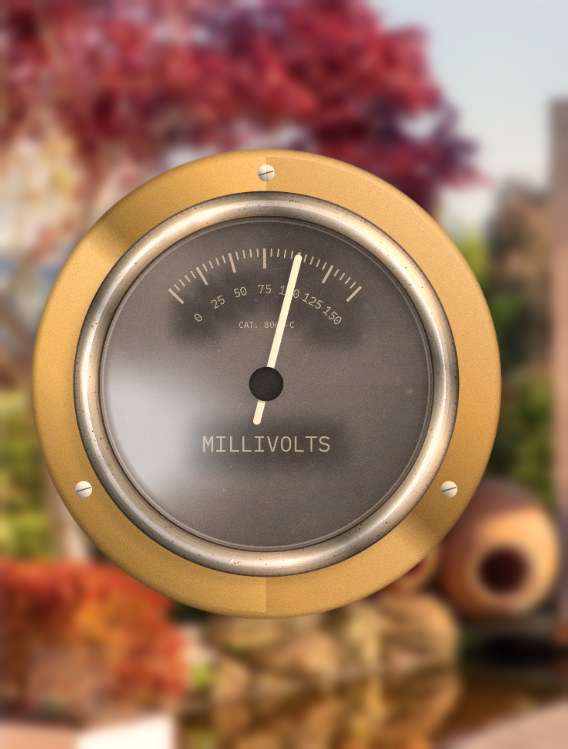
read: 100 mV
